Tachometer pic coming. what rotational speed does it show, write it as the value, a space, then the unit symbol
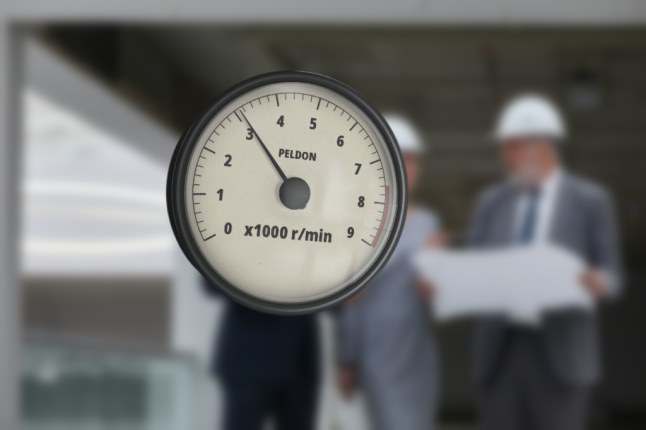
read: 3100 rpm
